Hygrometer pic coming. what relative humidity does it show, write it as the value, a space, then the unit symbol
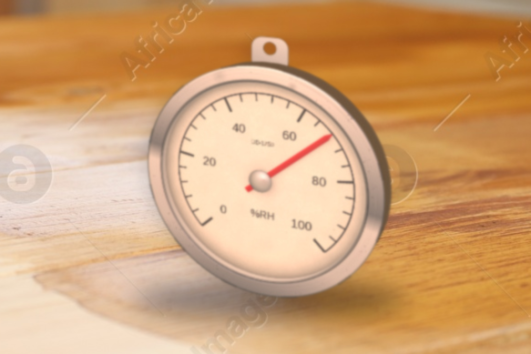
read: 68 %
